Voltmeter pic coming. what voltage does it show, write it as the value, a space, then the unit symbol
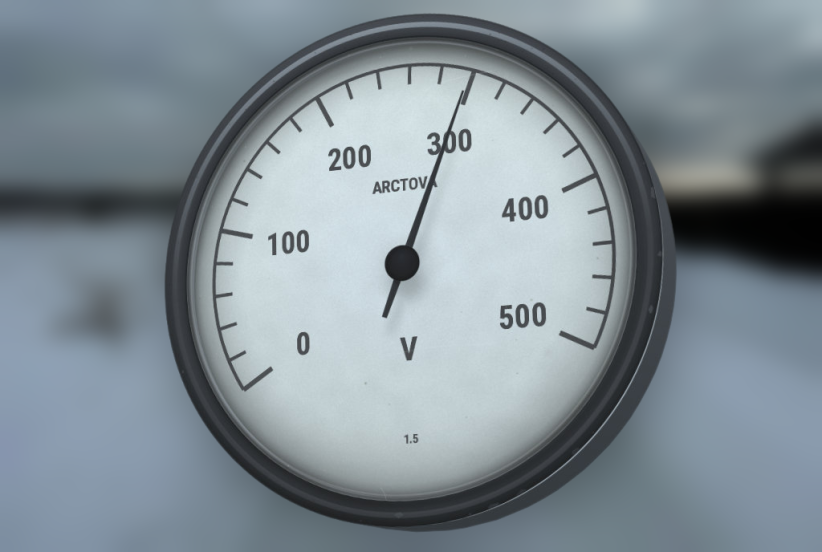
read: 300 V
